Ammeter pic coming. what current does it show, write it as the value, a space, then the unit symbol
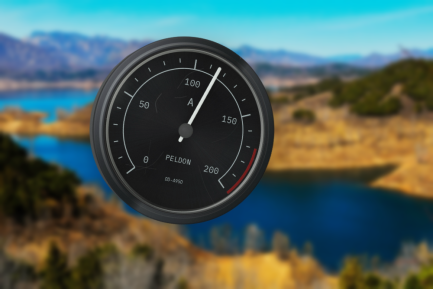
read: 115 A
